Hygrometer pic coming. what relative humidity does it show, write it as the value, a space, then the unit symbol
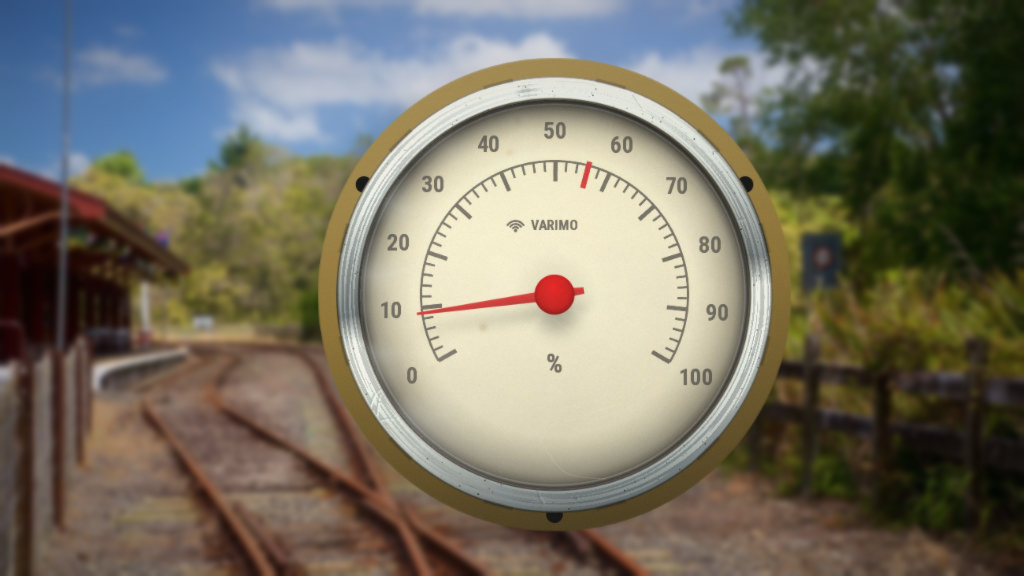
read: 9 %
